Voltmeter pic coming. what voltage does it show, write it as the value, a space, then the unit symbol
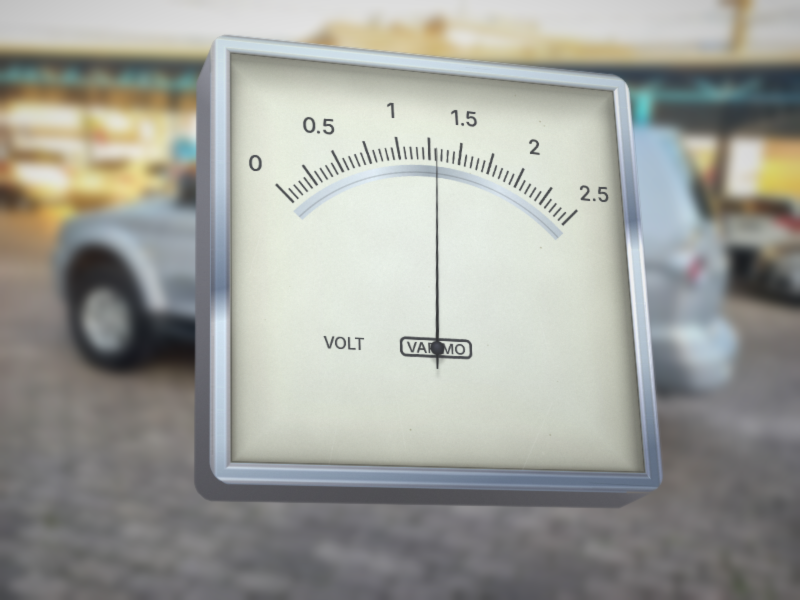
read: 1.3 V
